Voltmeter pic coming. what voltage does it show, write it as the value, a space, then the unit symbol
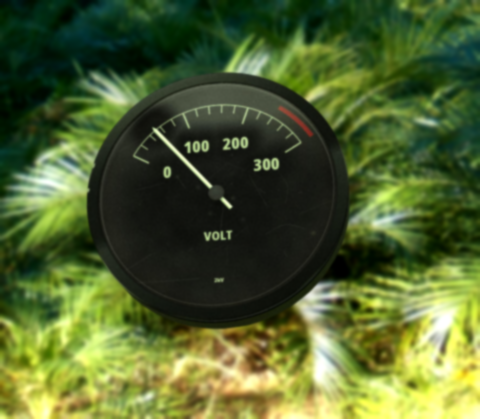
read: 50 V
